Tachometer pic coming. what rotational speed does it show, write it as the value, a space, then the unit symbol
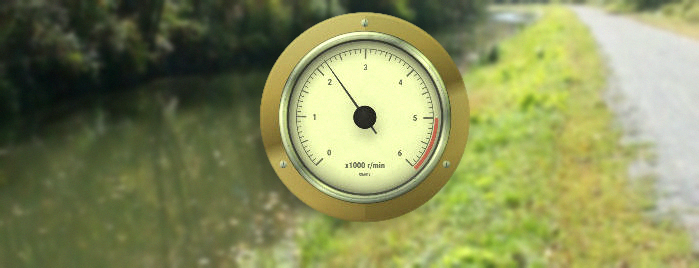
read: 2200 rpm
